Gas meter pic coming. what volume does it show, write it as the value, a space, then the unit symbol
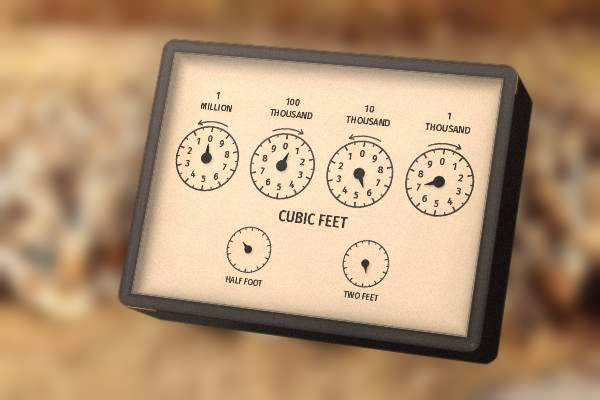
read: 5700 ft³
